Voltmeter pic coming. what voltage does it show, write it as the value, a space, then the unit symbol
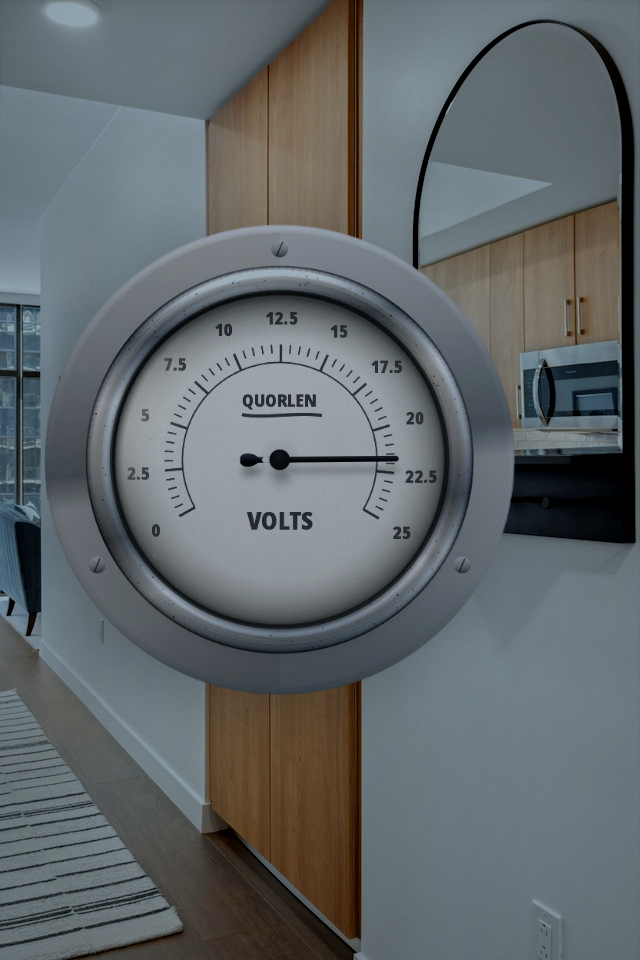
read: 21.75 V
